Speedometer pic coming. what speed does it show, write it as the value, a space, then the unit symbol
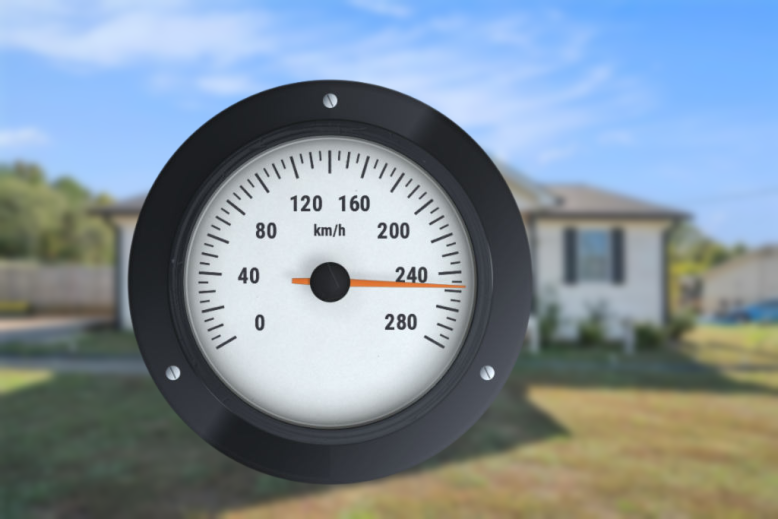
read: 247.5 km/h
